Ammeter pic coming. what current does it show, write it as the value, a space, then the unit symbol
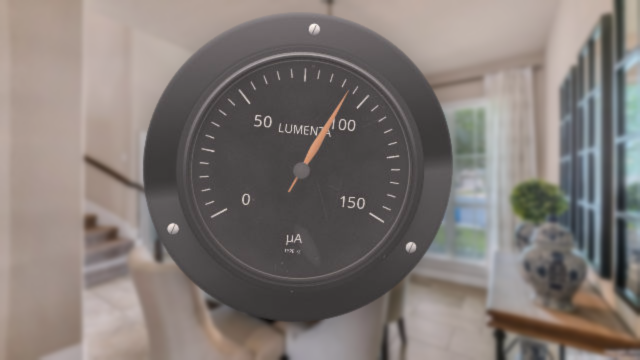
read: 92.5 µA
